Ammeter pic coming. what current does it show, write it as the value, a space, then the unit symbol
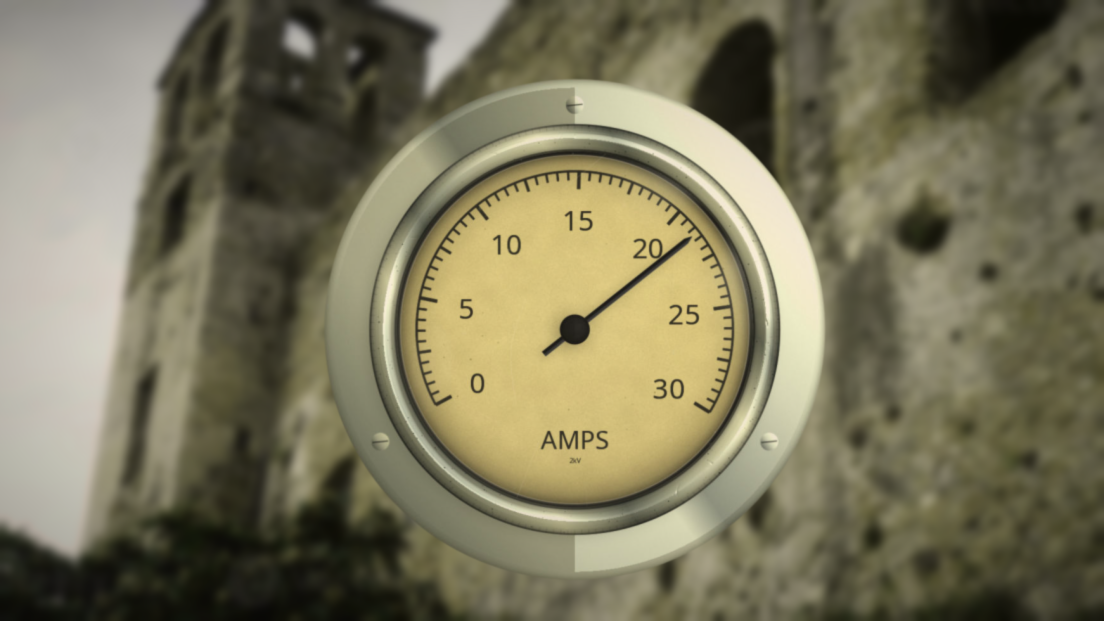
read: 21.25 A
